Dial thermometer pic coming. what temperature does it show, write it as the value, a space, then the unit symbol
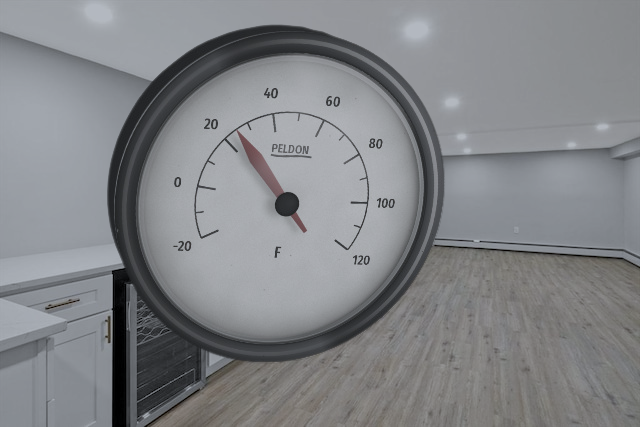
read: 25 °F
